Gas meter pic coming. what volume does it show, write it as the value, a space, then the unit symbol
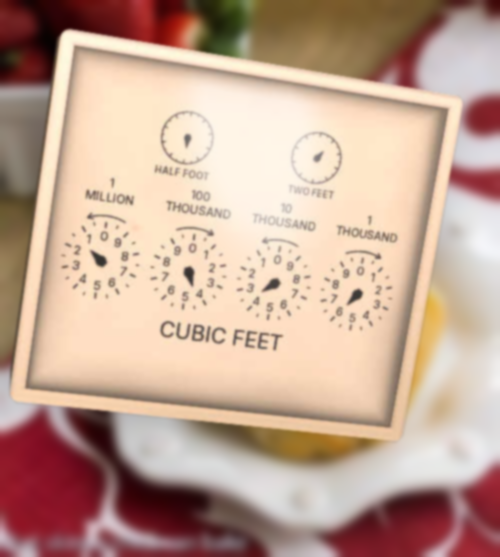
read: 143600 ft³
